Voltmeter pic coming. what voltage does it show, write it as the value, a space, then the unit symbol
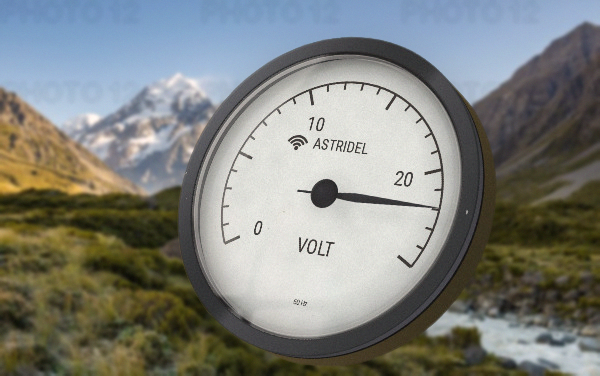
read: 22 V
